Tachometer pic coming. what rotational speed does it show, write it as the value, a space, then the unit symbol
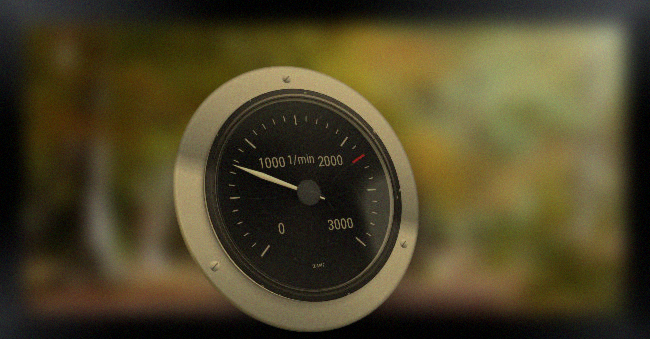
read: 750 rpm
